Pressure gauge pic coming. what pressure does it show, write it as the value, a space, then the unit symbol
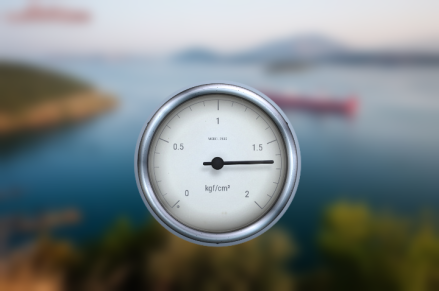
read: 1.65 kg/cm²
